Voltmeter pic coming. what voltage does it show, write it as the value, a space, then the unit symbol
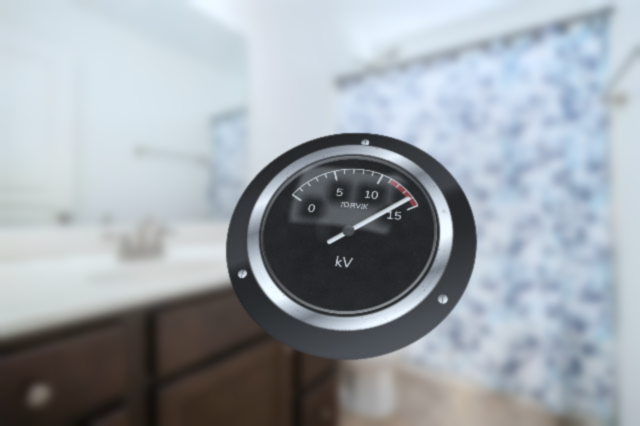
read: 14 kV
